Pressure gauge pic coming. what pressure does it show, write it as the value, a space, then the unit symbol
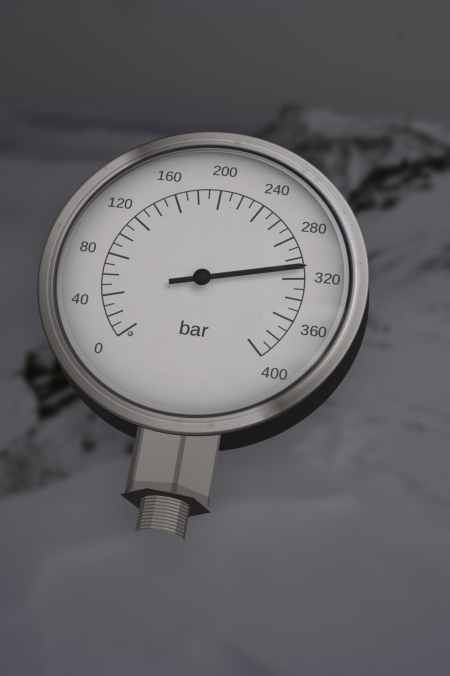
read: 310 bar
